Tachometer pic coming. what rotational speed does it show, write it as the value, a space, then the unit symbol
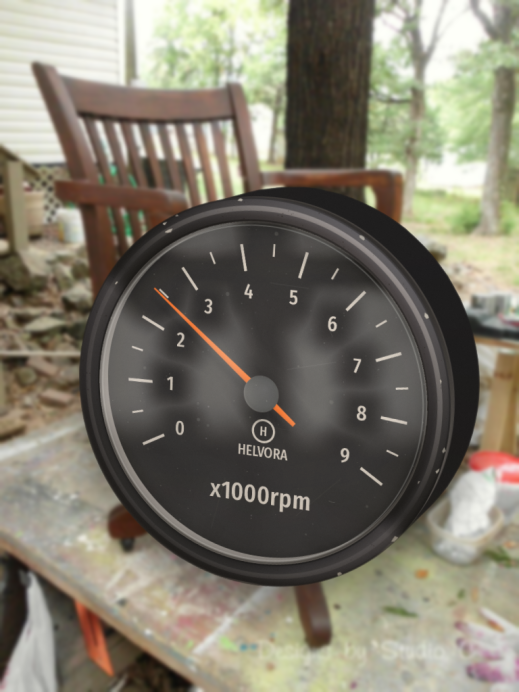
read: 2500 rpm
